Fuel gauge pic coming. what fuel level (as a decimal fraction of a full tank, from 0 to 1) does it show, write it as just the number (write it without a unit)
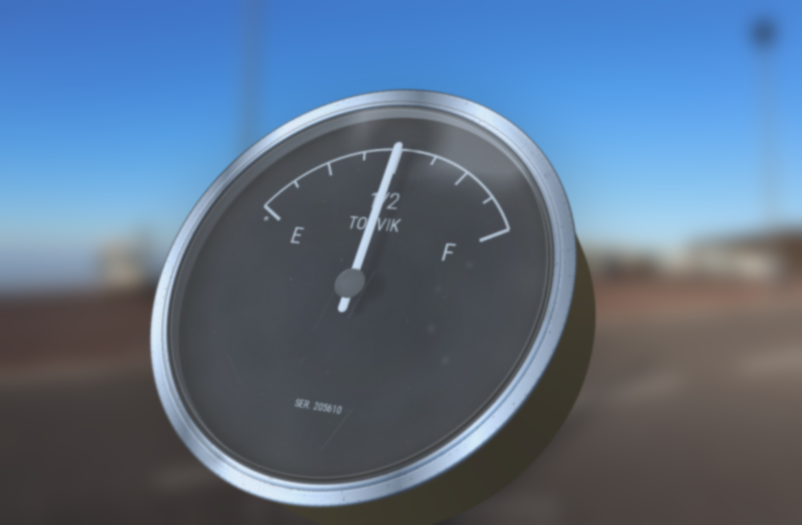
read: 0.5
